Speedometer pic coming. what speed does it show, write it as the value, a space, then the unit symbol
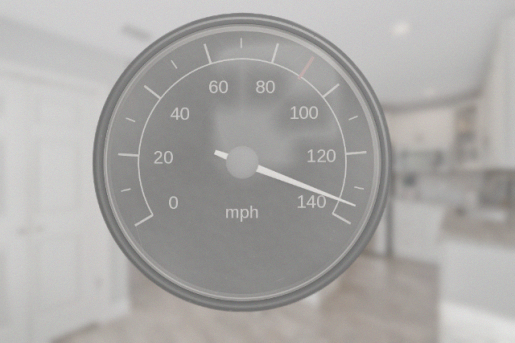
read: 135 mph
